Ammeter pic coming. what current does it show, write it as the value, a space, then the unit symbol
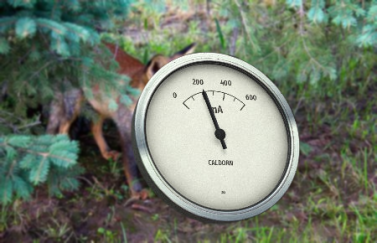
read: 200 mA
